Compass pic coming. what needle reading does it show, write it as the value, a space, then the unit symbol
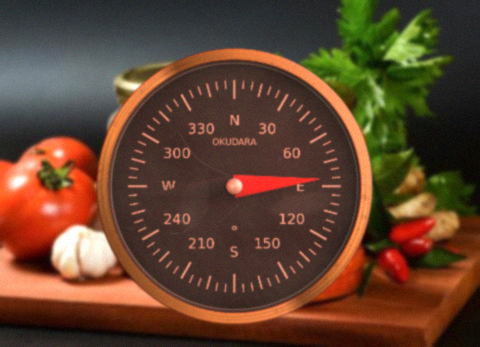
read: 85 °
